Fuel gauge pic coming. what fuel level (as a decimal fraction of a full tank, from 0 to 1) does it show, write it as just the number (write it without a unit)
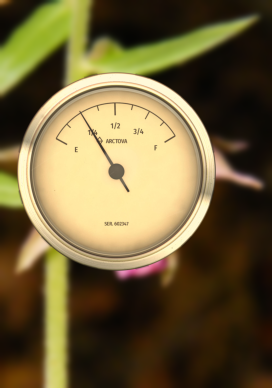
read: 0.25
